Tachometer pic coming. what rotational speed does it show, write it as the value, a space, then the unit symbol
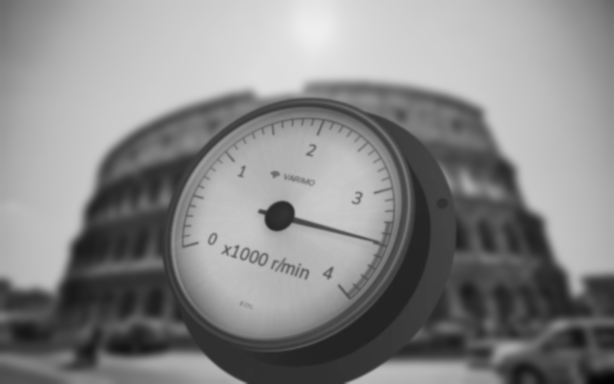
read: 3500 rpm
